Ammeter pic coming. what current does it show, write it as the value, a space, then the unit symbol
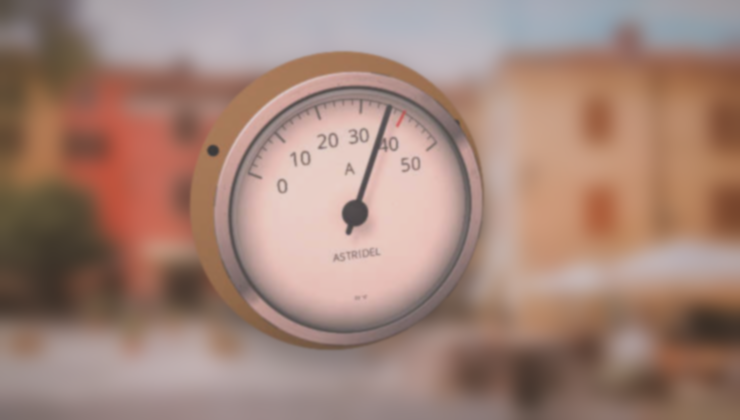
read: 36 A
